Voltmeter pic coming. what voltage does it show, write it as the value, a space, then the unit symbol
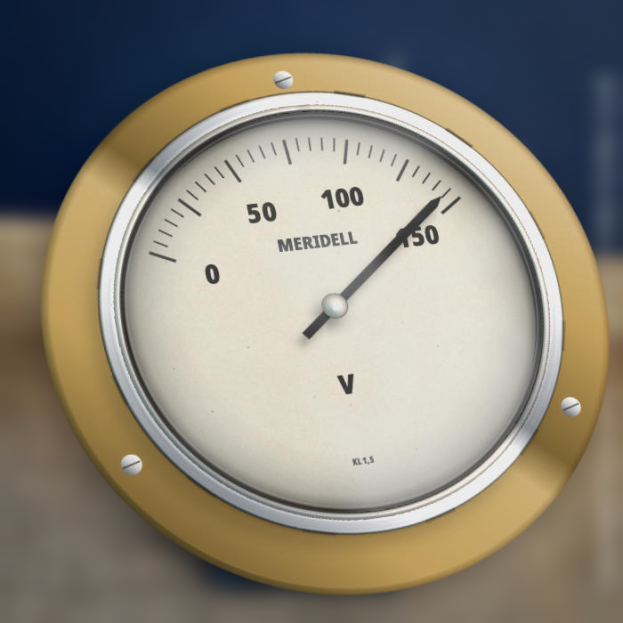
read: 145 V
